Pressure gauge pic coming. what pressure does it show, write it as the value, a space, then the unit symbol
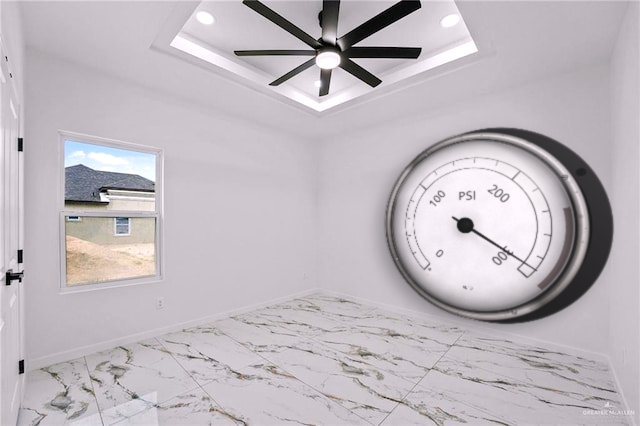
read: 290 psi
